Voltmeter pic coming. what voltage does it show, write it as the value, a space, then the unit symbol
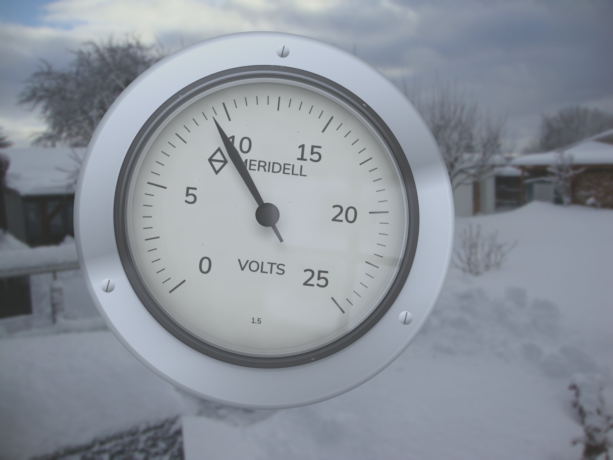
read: 9.25 V
